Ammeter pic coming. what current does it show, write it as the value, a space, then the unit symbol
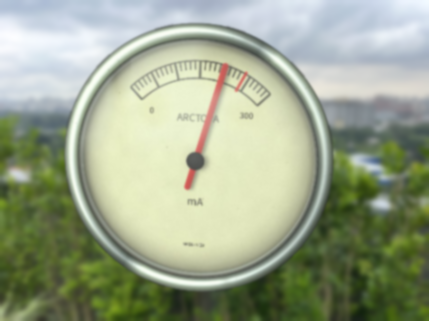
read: 200 mA
